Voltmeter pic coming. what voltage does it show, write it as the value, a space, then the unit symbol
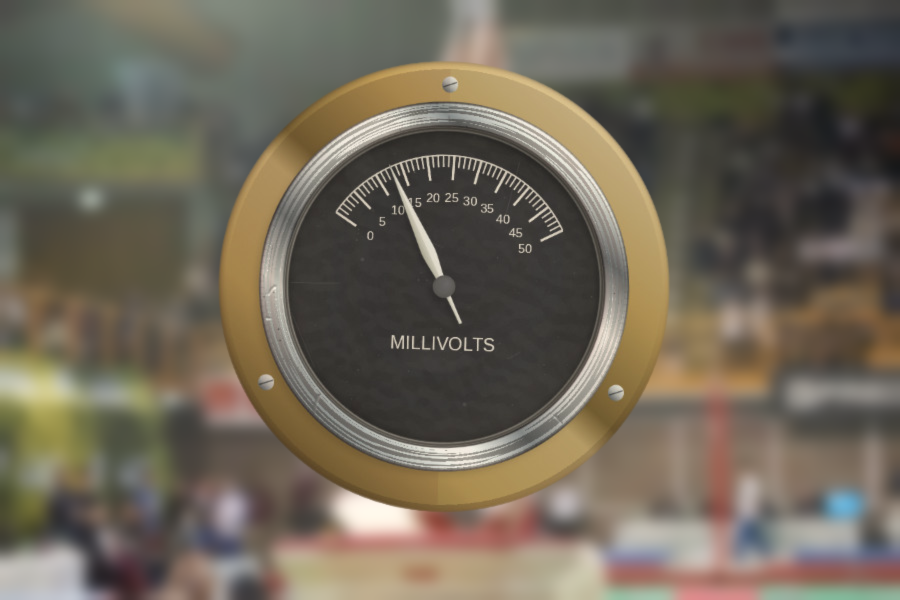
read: 13 mV
